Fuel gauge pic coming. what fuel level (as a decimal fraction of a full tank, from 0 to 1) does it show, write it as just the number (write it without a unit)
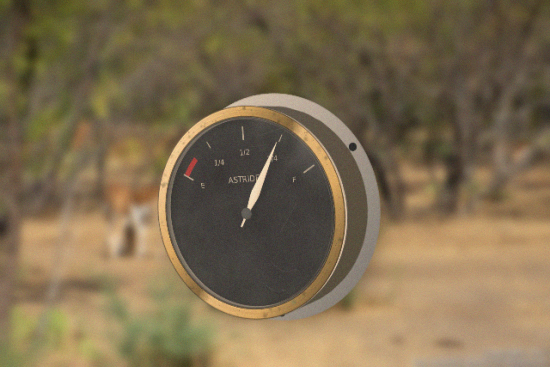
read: 0.75
